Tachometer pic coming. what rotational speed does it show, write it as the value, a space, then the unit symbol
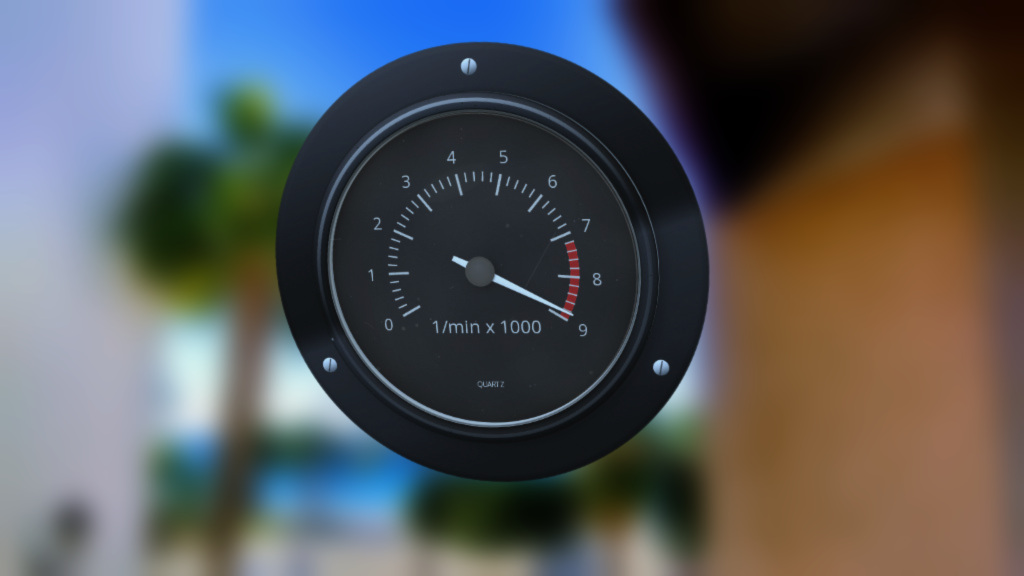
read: 8800 rpm
